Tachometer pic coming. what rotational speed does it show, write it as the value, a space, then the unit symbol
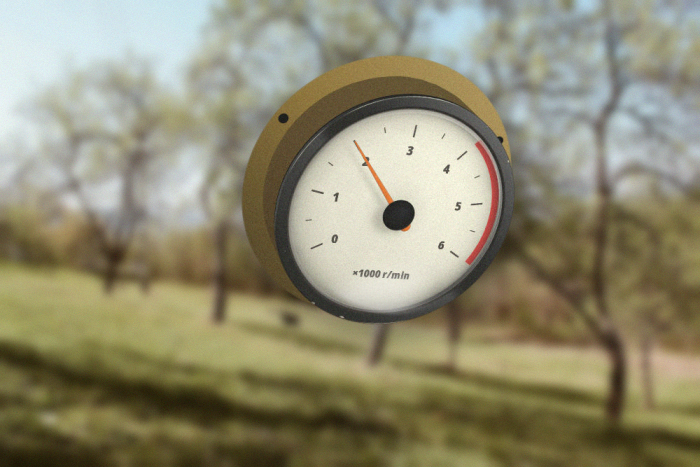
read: 2000 rpm
